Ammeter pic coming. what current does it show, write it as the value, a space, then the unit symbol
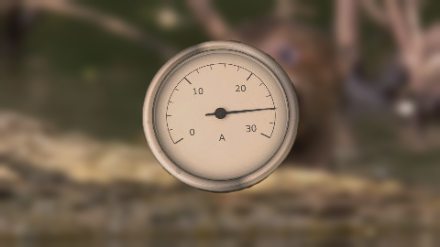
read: 26 A
